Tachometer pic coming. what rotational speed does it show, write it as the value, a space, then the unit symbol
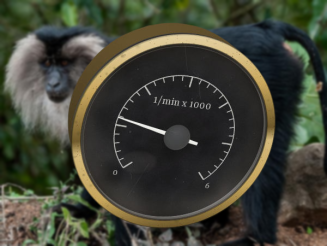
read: 1200 rpm
